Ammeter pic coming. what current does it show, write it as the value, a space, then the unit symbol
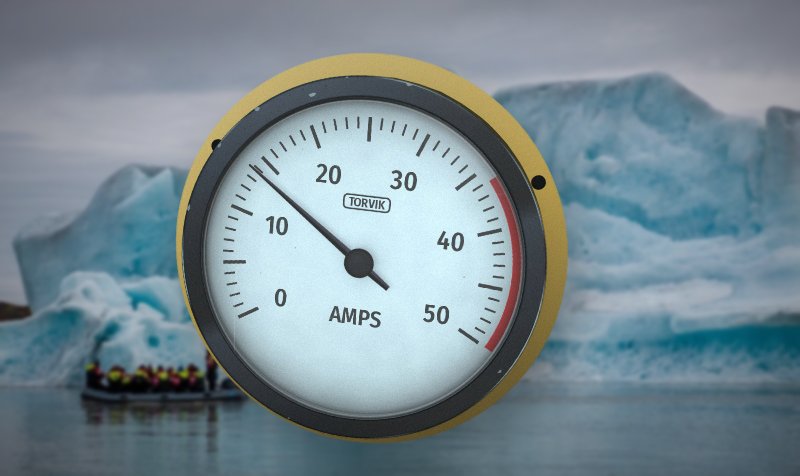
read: 14 A
